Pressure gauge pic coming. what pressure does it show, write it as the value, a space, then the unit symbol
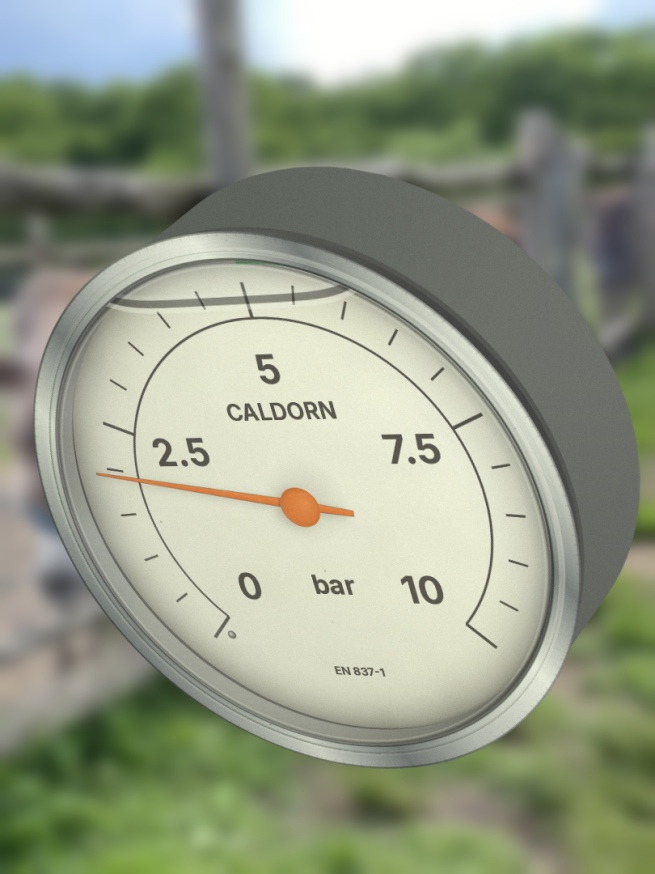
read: 2 bar
